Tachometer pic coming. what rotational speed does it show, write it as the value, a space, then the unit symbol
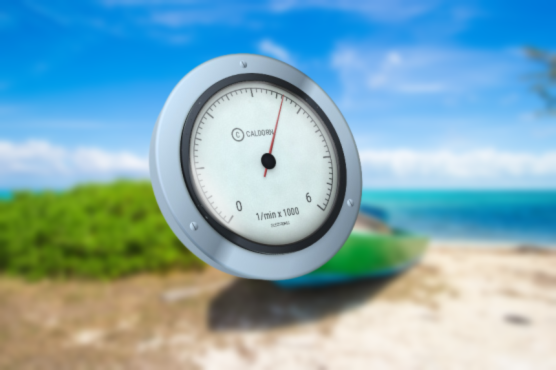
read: 3600 rpm
